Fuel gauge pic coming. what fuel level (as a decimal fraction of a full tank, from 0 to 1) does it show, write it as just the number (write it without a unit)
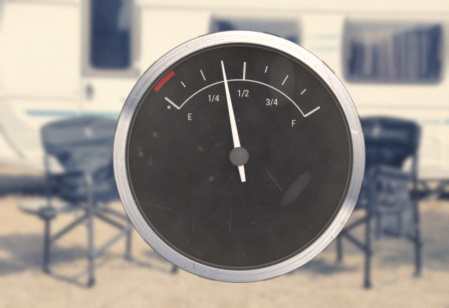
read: 0.375
